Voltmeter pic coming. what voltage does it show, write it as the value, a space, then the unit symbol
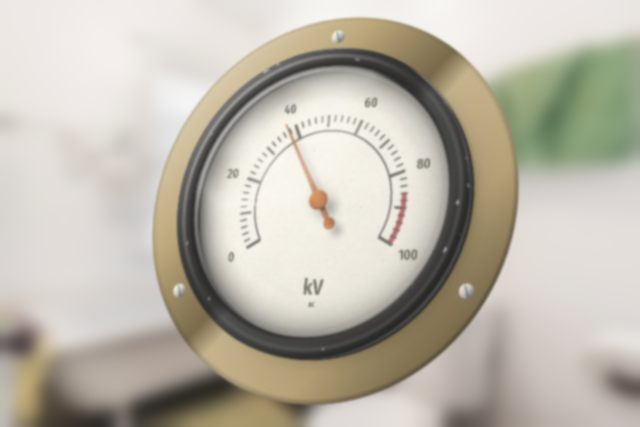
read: 38 kV
